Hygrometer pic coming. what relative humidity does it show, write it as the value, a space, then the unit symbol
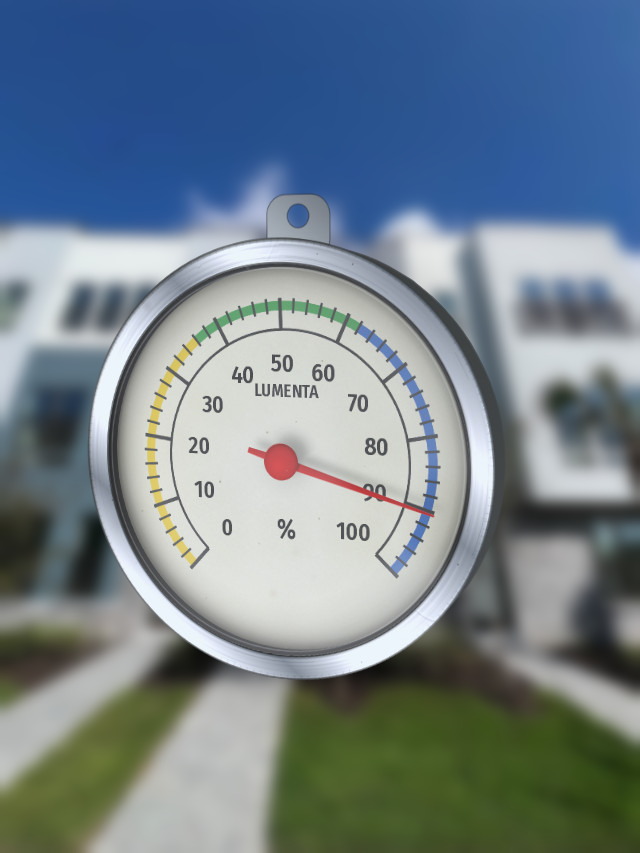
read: 90 %
